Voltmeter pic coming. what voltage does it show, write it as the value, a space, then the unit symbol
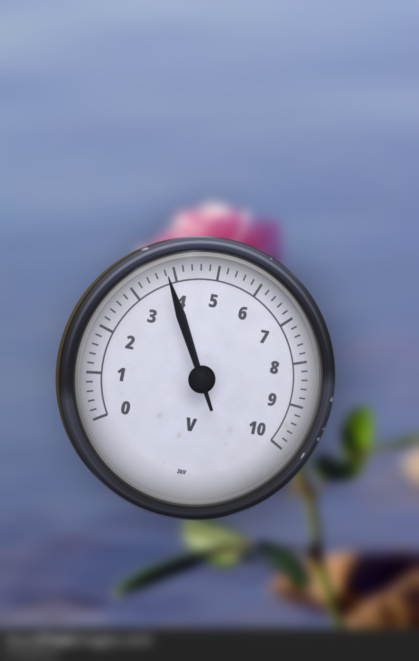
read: 3.8 V
